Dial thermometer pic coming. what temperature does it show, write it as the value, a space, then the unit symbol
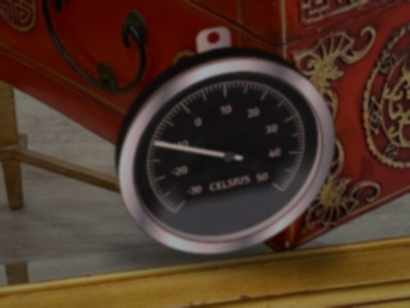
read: -10 °C
